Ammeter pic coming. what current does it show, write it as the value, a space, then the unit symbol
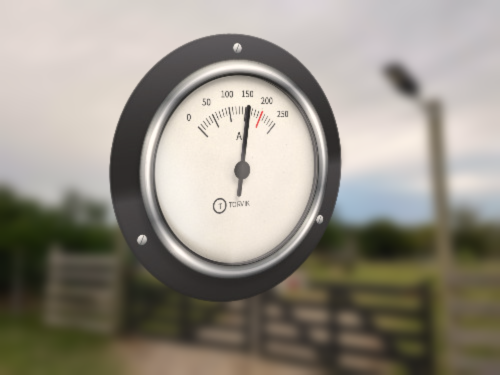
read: 150 A
